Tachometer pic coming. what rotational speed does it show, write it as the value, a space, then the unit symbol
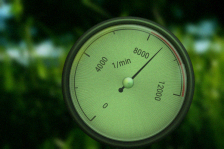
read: 9000 rpm
